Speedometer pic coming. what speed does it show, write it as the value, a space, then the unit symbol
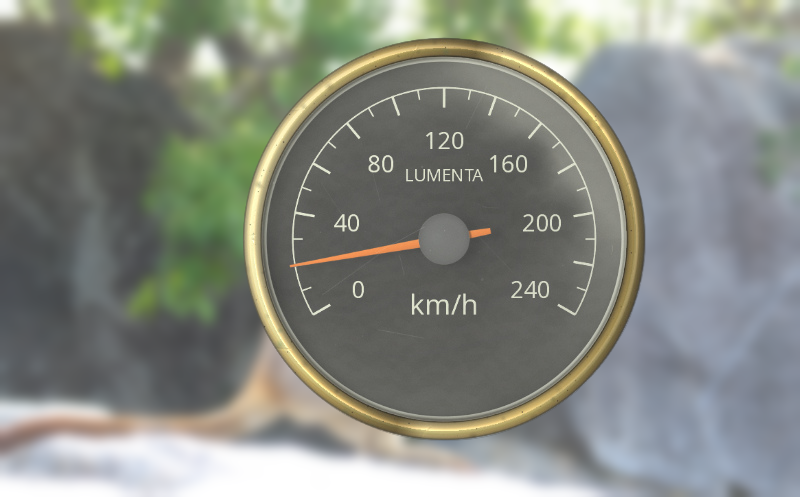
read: 20 km/h
